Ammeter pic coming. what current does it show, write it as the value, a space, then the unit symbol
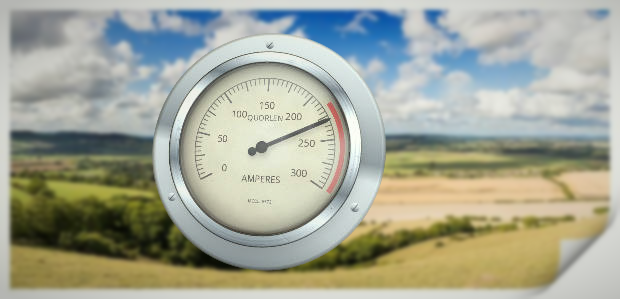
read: 230 A
